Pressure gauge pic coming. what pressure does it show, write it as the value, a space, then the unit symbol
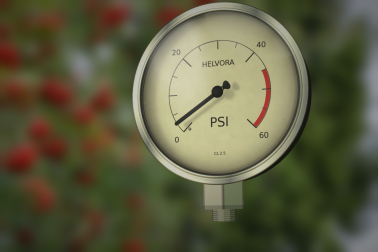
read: 2.5 psi
